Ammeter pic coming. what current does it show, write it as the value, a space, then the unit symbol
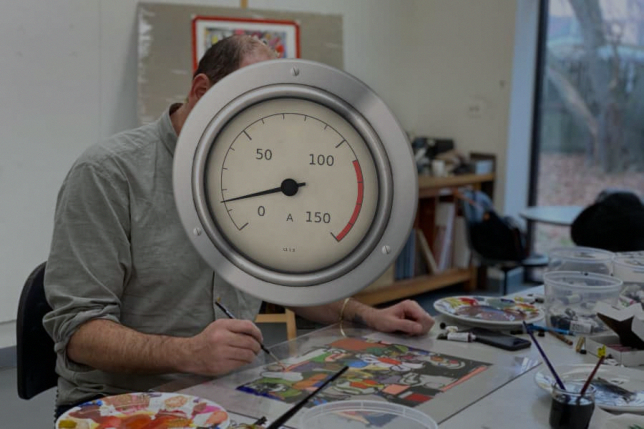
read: 15 A
